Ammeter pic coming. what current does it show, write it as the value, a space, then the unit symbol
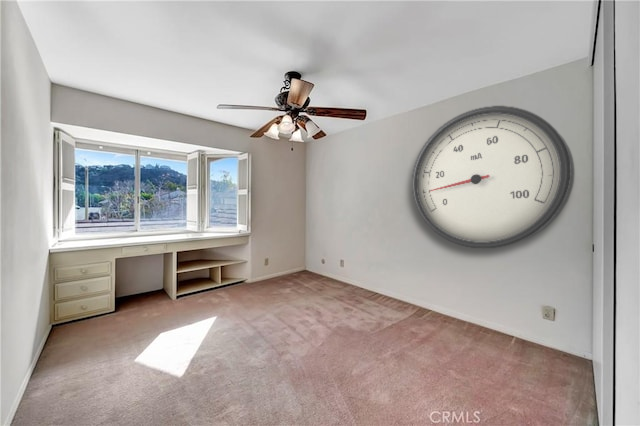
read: 10 mA
